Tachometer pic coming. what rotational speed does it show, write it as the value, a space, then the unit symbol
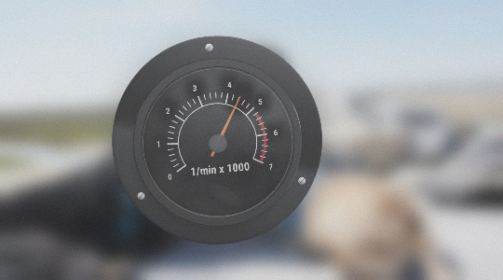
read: 4400 rpm
